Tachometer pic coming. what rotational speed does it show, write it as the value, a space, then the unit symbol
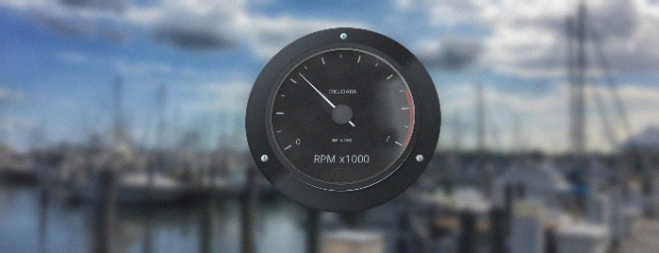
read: 2250 rpm
